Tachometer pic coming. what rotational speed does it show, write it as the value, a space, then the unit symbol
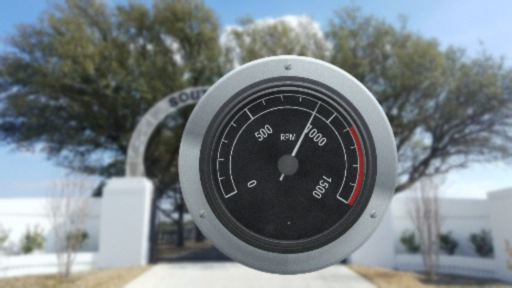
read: 900 rpm
